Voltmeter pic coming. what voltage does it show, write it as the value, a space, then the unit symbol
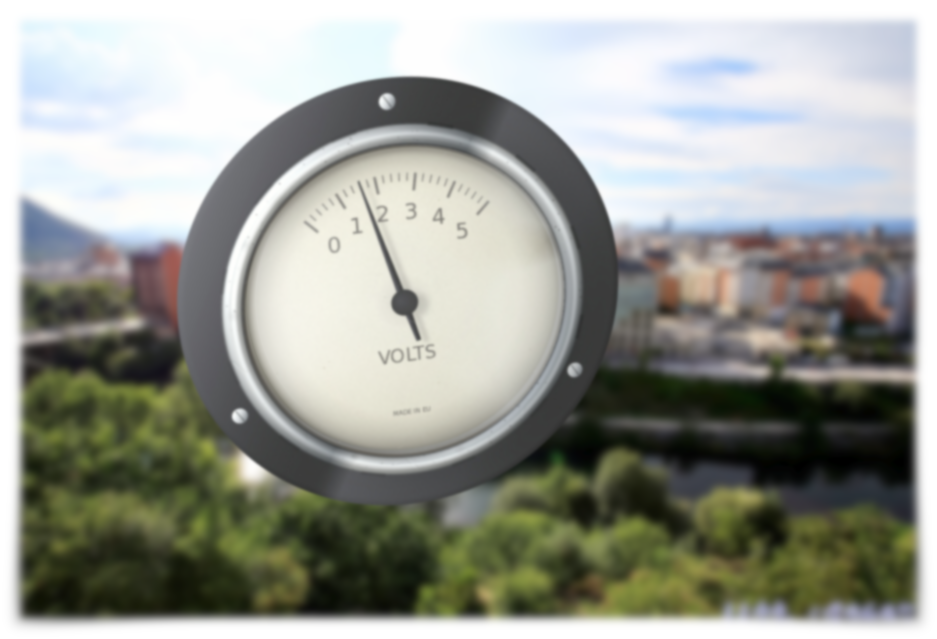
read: 1.6 V
